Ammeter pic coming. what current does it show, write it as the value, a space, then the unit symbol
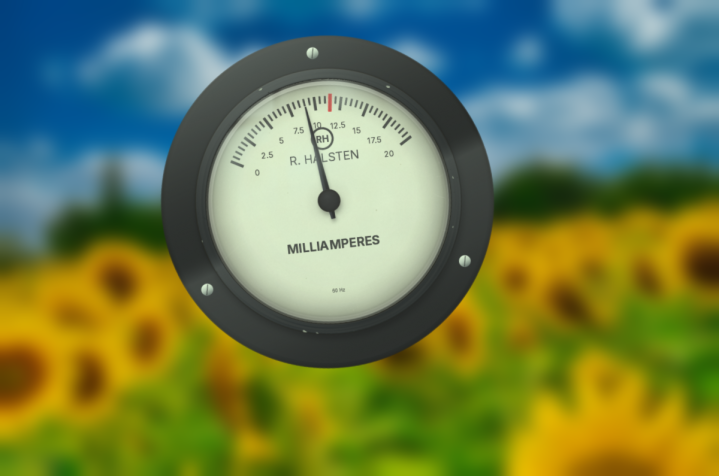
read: 9 mA
